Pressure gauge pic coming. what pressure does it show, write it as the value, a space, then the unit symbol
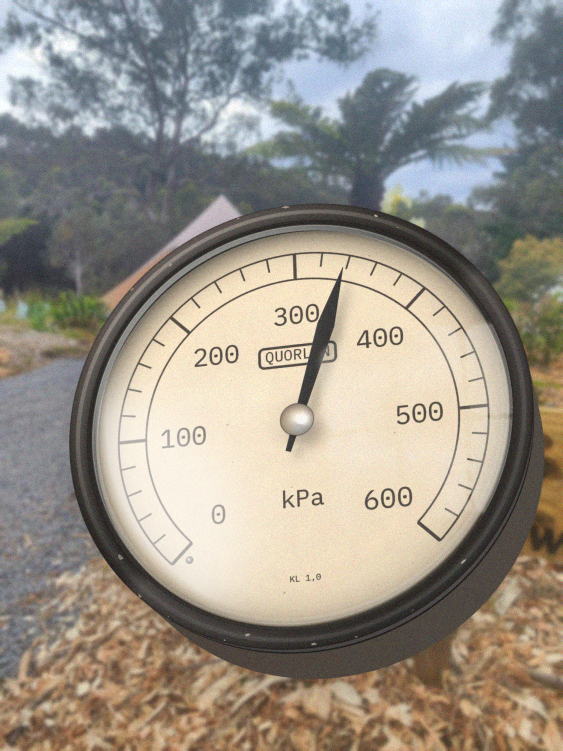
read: 340 kPa
